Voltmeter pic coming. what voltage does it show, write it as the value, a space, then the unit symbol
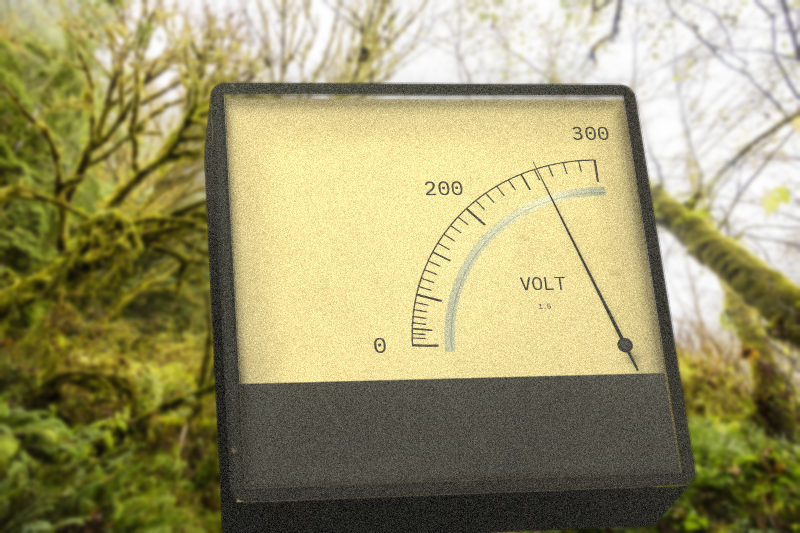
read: 260 V
